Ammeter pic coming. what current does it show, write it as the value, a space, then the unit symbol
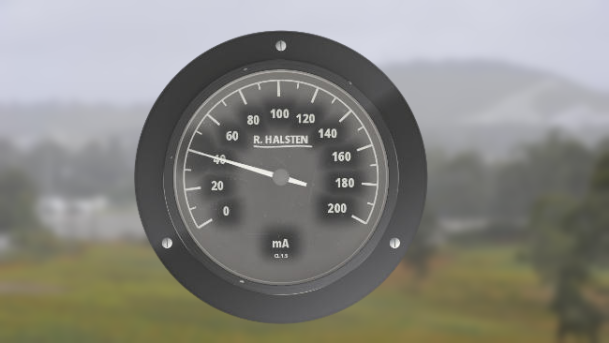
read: 40 mA
